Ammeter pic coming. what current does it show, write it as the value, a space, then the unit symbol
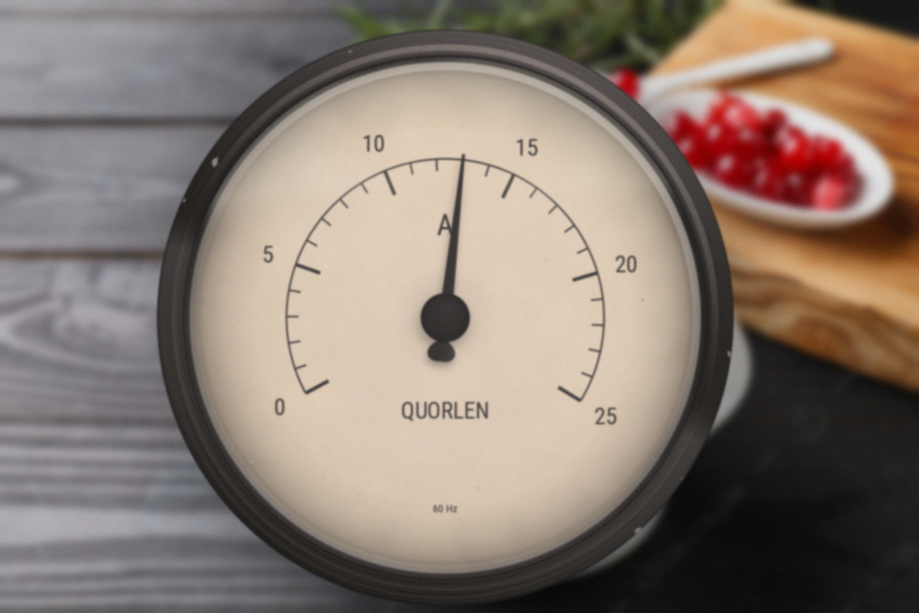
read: 13 A
